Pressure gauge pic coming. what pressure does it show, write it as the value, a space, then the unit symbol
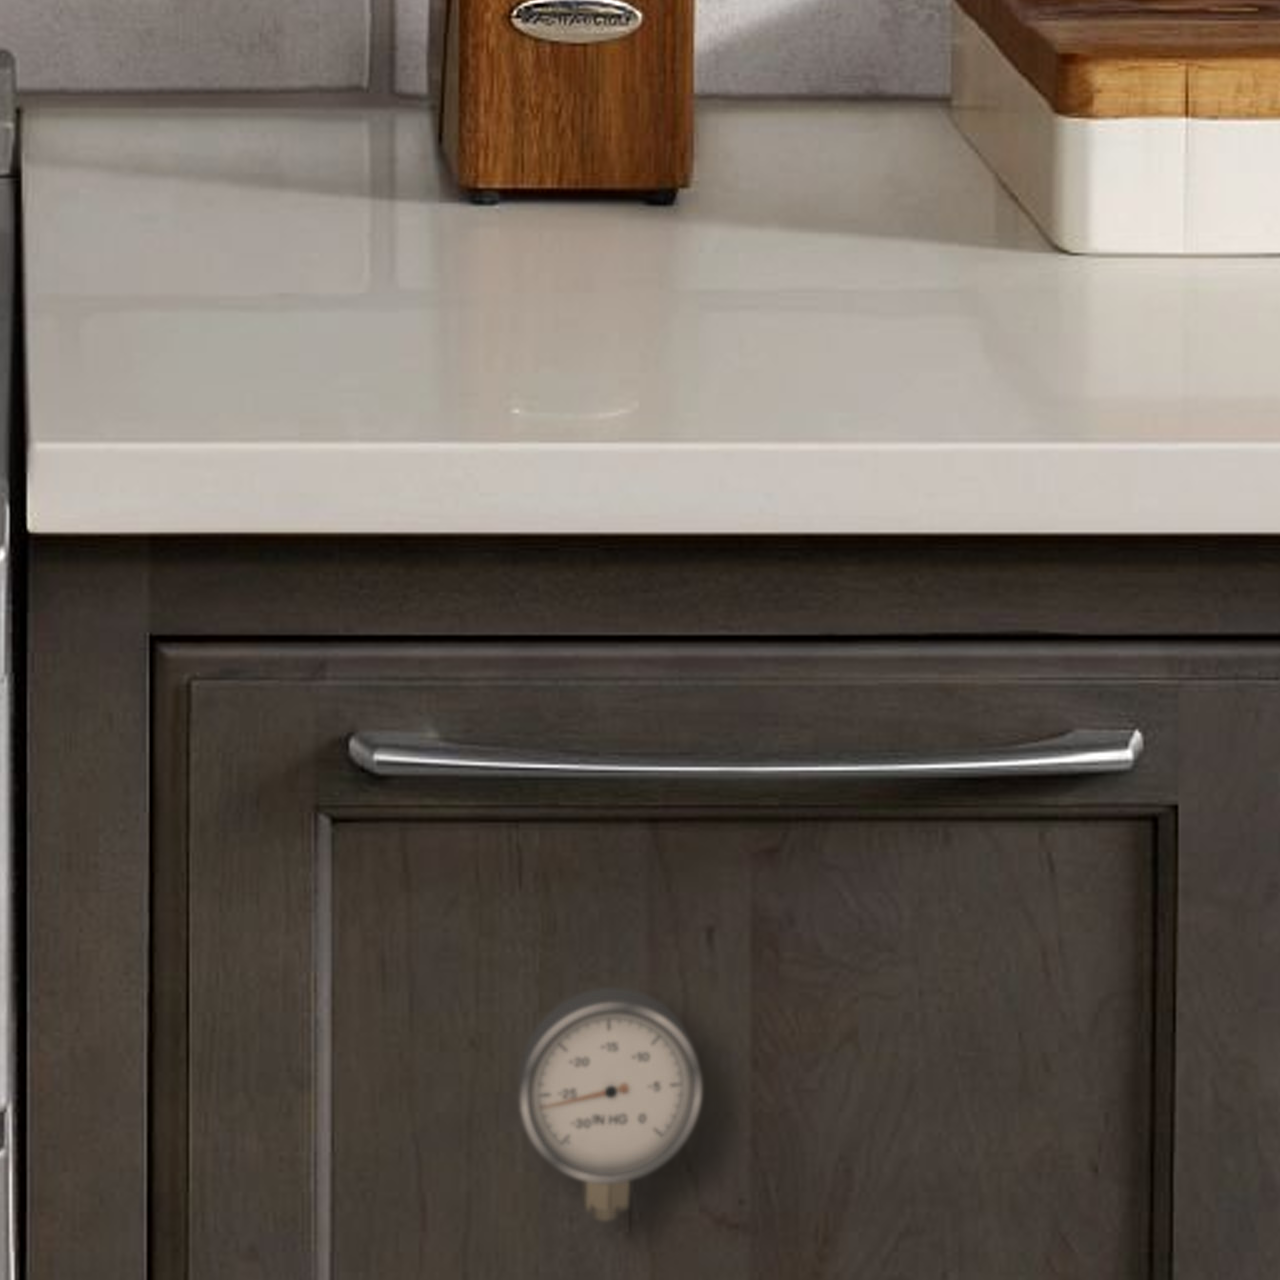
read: -26 inHg
